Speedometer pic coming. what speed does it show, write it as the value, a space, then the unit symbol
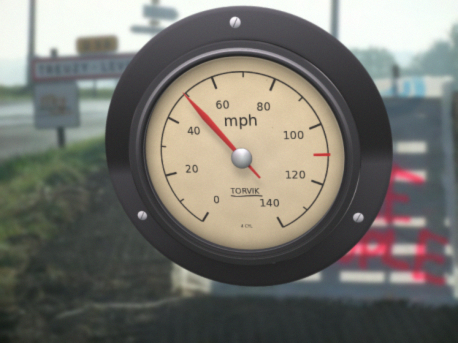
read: 50 mph
